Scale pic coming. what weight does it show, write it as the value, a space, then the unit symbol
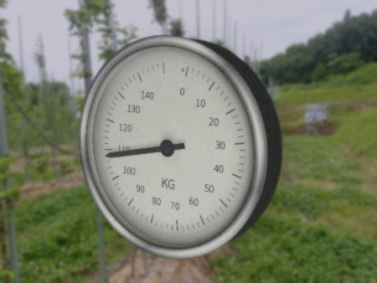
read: 108 kg
